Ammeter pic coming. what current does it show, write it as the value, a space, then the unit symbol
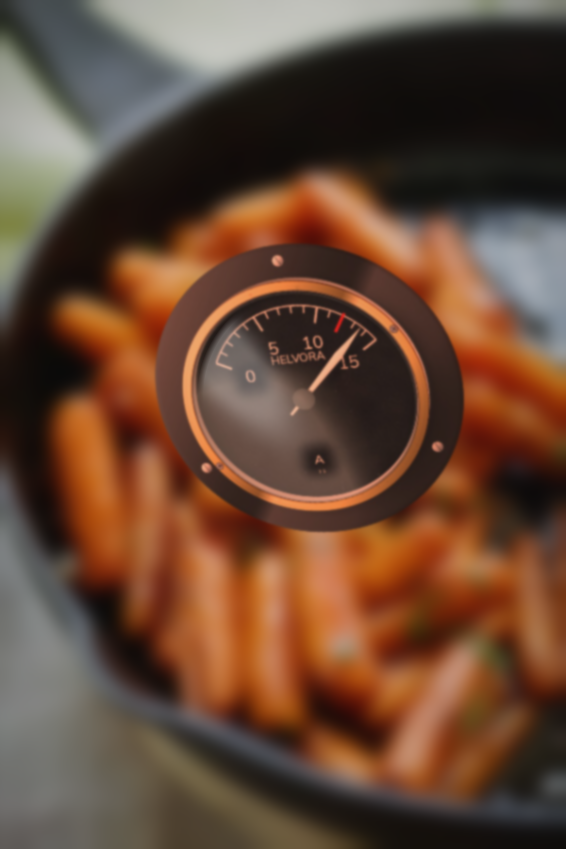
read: 13.5 A
